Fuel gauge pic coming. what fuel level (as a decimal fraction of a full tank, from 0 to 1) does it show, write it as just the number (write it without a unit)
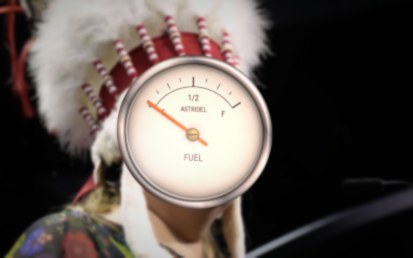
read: 0
